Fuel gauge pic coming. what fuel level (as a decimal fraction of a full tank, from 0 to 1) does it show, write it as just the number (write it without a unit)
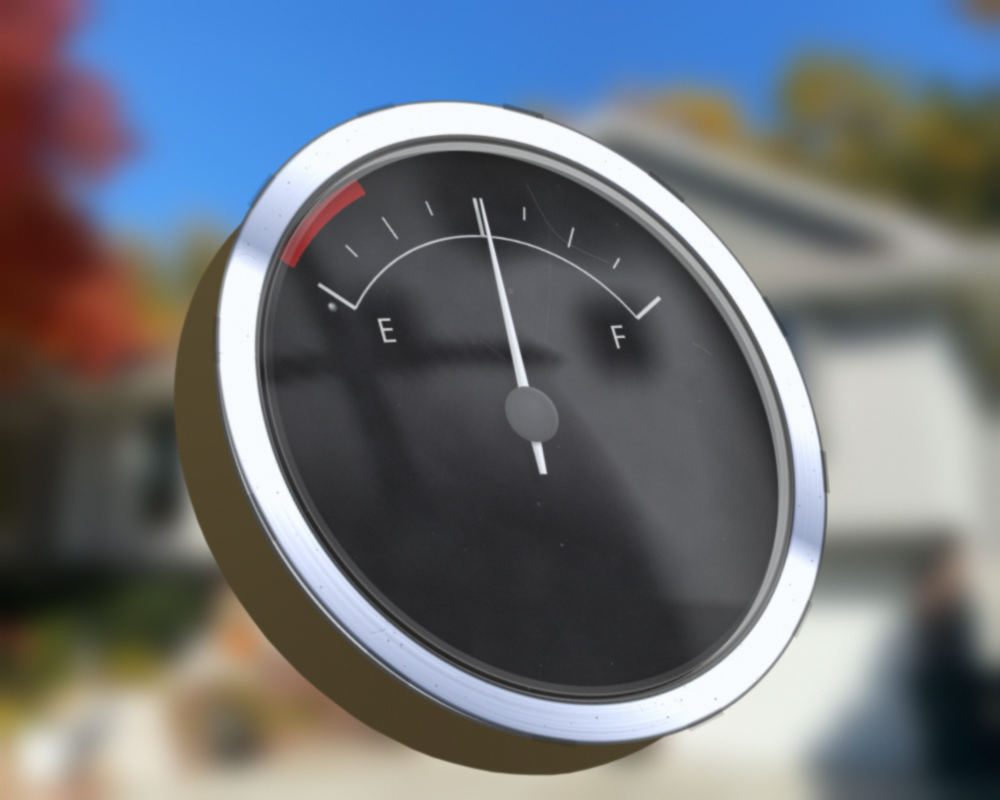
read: 0.5
